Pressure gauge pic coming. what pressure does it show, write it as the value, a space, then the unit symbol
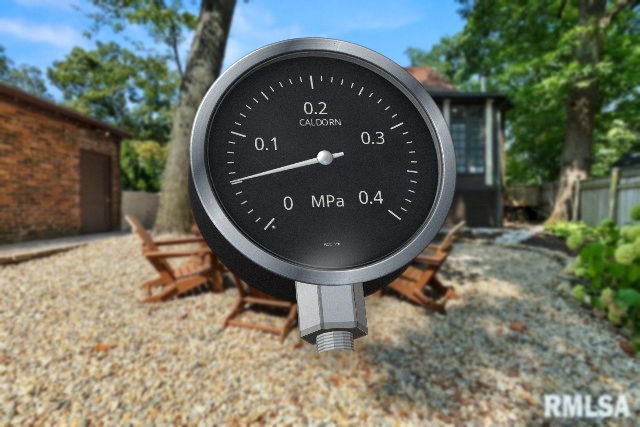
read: 0.05 MPa
